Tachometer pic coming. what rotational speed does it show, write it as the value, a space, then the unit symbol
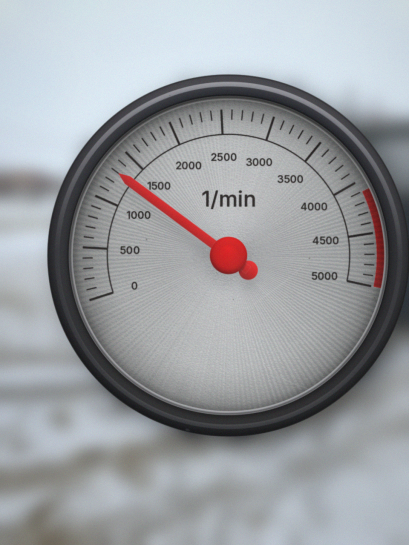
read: 1300 rpm
